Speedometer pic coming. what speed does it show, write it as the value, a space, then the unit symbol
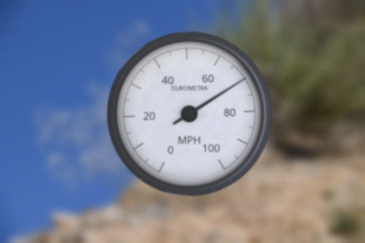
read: 70 mph
